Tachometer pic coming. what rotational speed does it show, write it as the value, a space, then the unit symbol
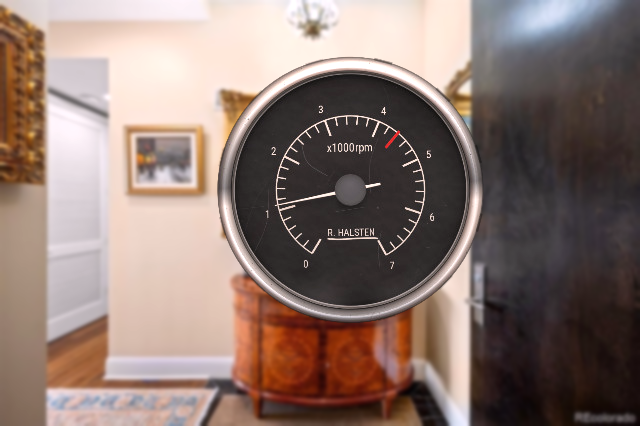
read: 1100 rpm
